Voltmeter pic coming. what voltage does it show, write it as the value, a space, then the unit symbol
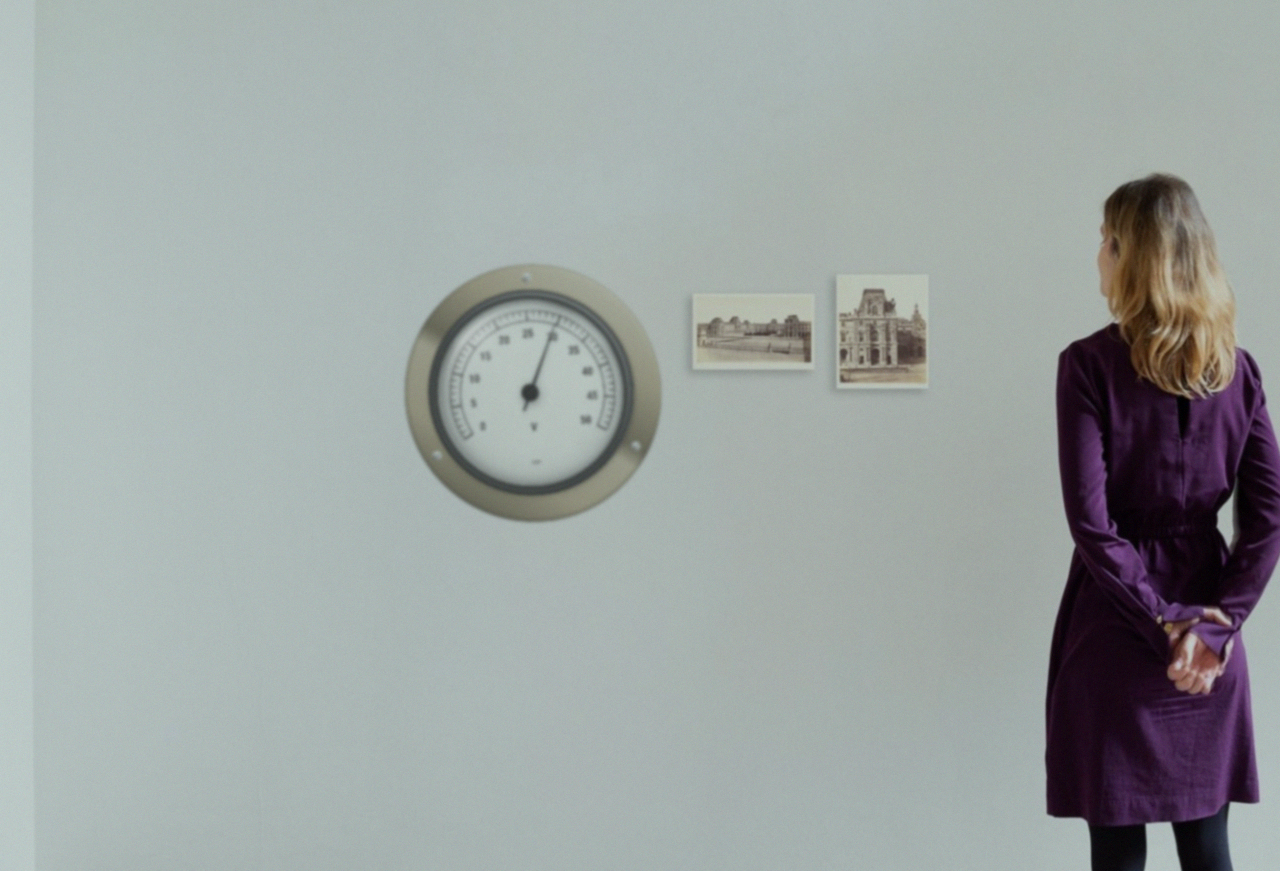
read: 30 V
